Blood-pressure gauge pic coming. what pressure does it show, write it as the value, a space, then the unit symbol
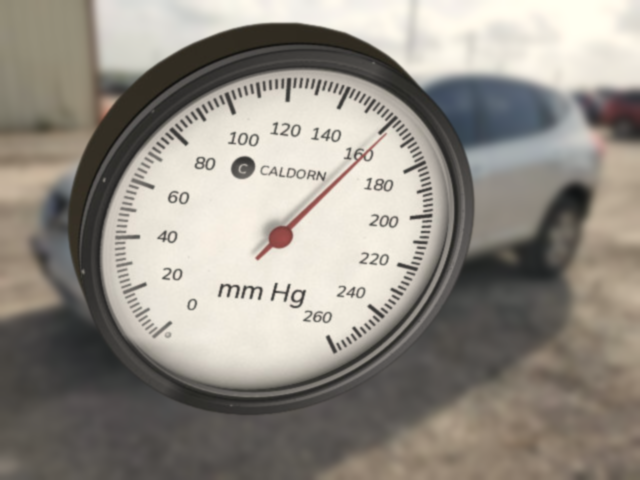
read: 160 mmHg
